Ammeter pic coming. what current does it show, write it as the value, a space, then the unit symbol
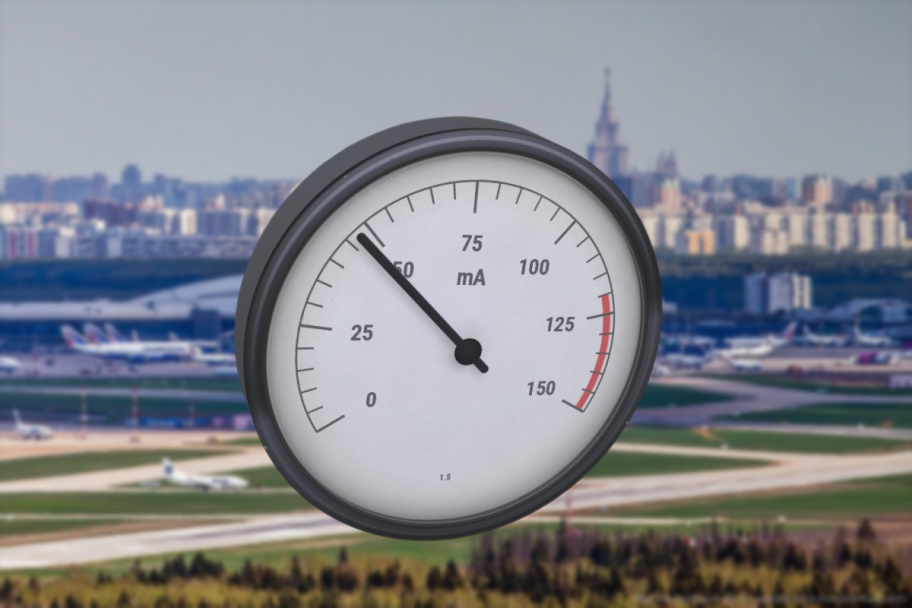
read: 47.5 mA
